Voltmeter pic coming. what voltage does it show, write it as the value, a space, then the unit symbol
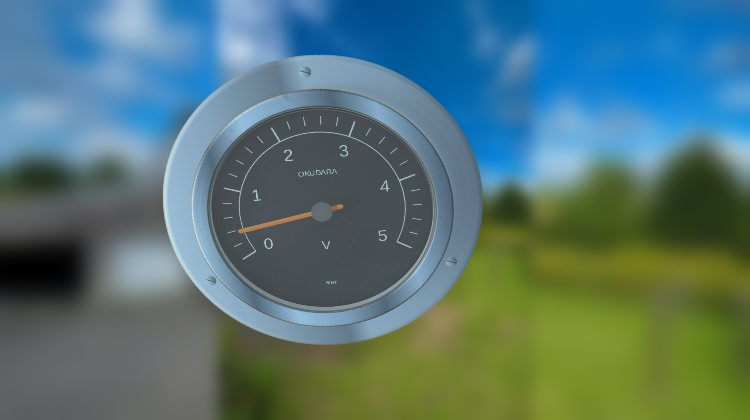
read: 0.4 V
